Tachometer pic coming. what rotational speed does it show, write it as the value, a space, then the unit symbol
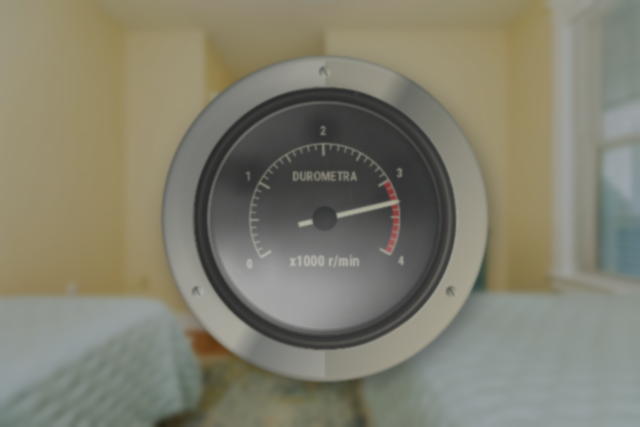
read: 3300 rpm
